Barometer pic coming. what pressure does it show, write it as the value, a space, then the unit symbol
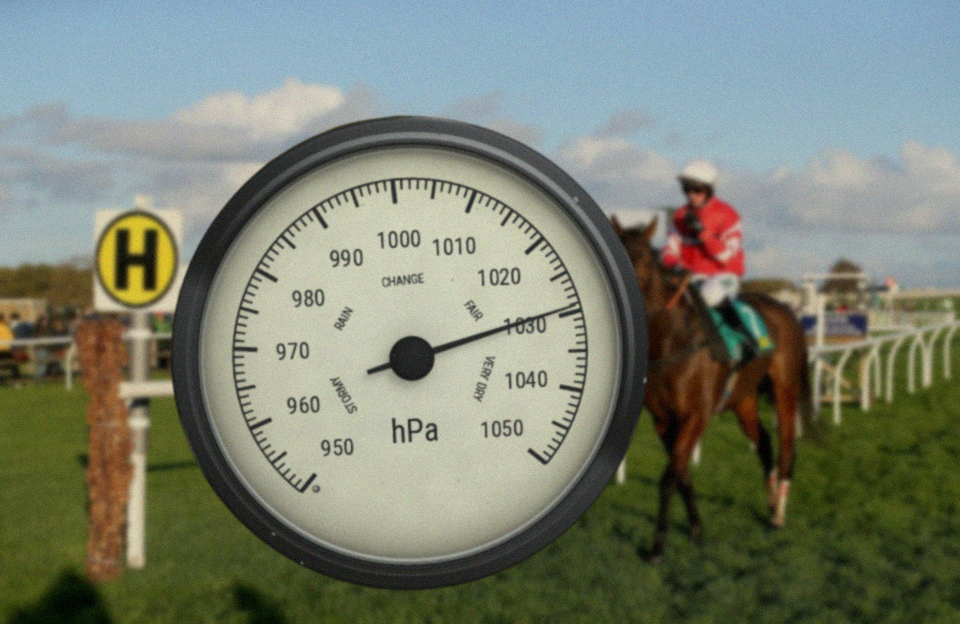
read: 1029 hPa
